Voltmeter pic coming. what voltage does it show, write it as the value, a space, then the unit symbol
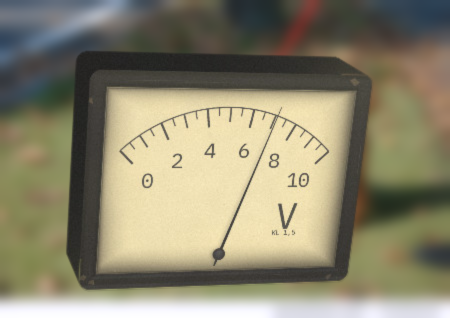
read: 7 V
